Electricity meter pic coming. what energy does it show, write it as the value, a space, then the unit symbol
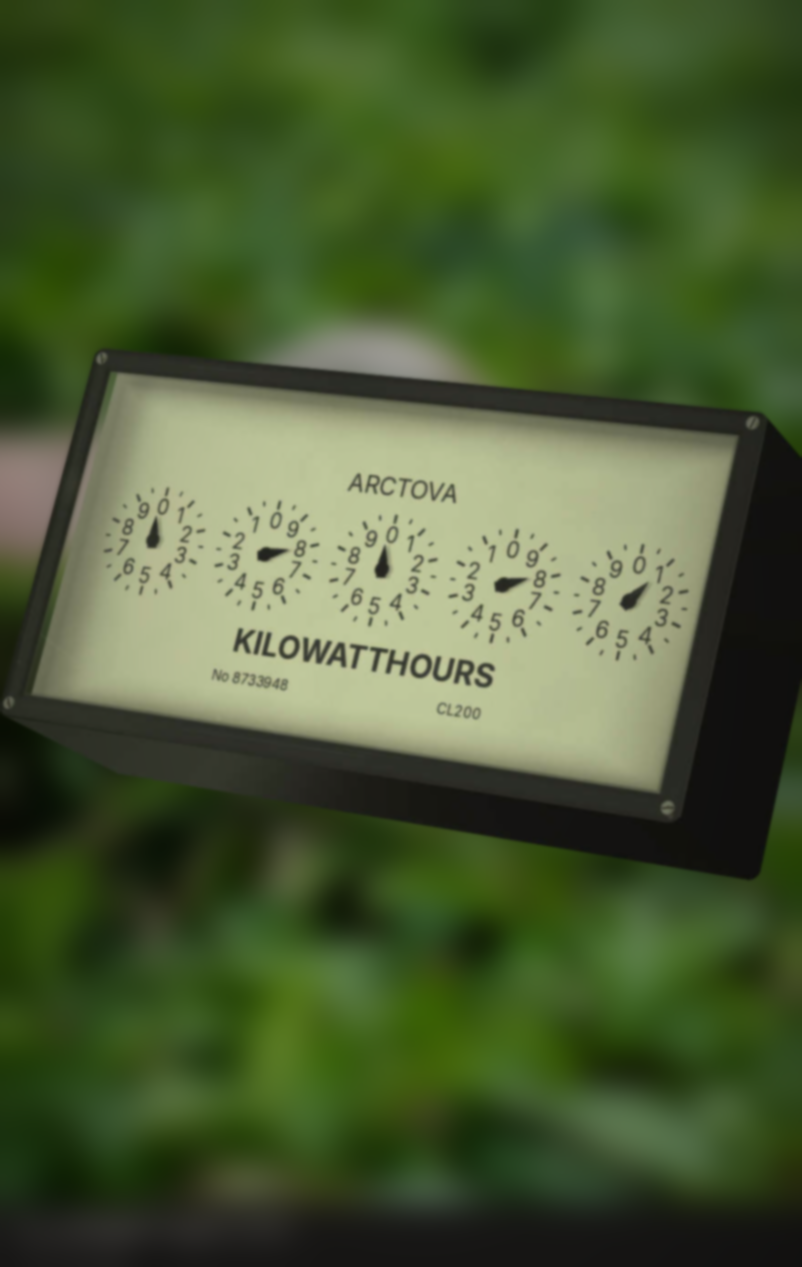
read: 97981 kWh
